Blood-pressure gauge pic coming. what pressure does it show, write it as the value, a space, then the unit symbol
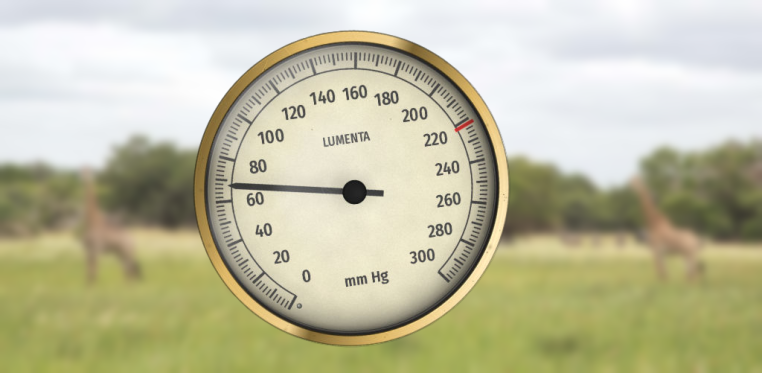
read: 68 mmHg
